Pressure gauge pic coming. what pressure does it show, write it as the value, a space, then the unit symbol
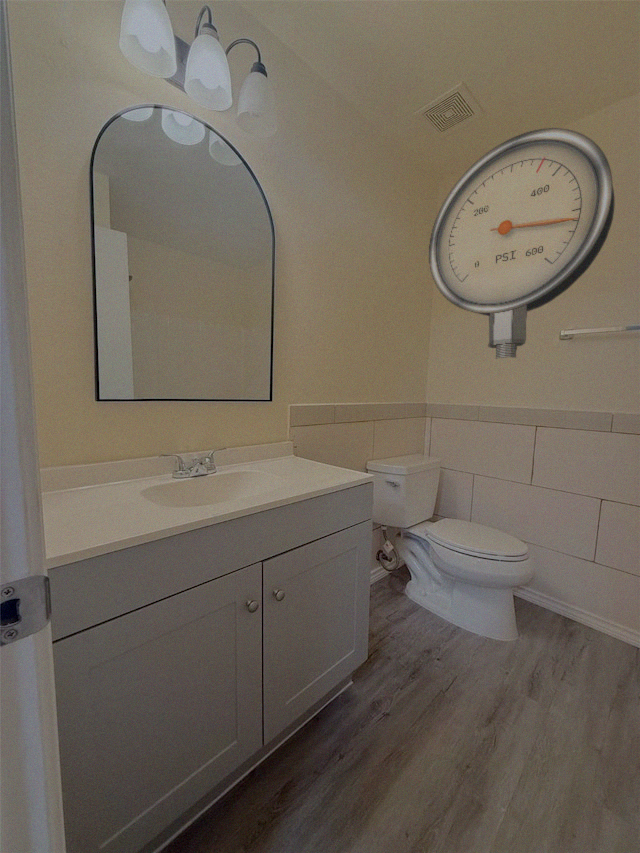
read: 520 psi
